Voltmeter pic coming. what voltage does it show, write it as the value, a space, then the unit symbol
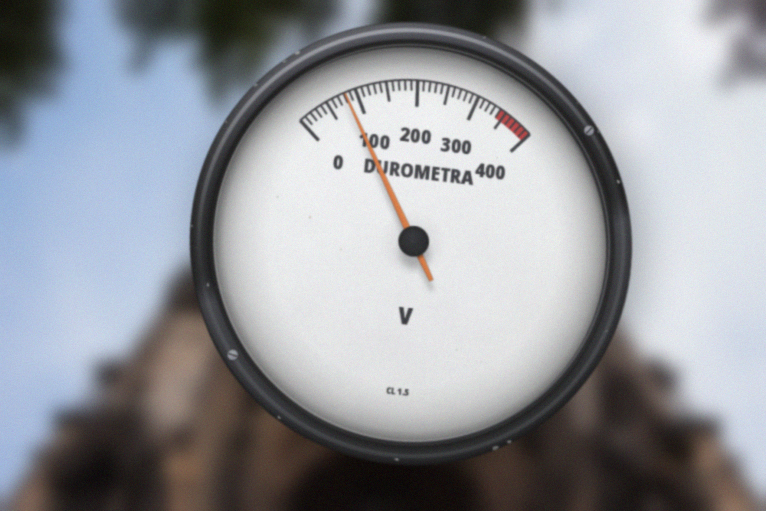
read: 80 V
